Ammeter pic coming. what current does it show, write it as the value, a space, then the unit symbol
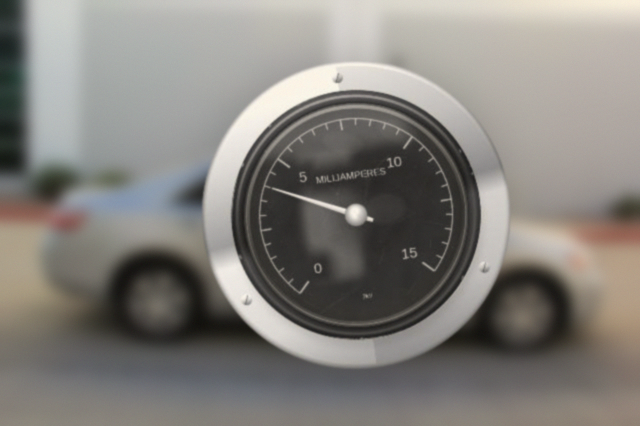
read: 4 mA
